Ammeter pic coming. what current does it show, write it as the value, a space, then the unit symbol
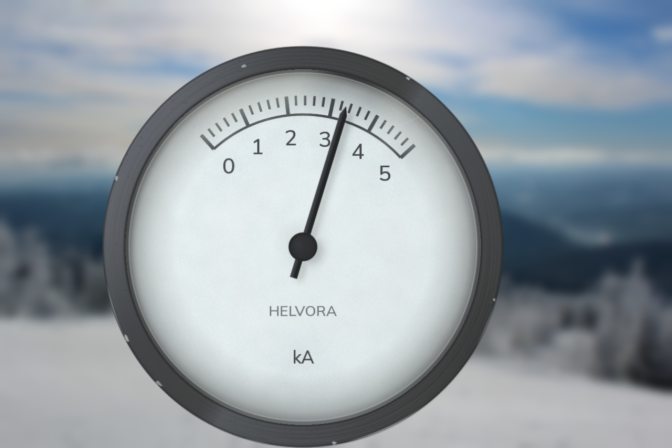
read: 3.3 kA
